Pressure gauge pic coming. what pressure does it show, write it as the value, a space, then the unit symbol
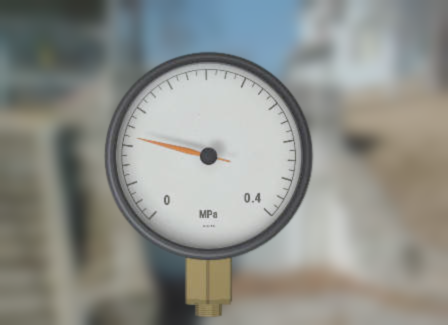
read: 0.09 MPa
